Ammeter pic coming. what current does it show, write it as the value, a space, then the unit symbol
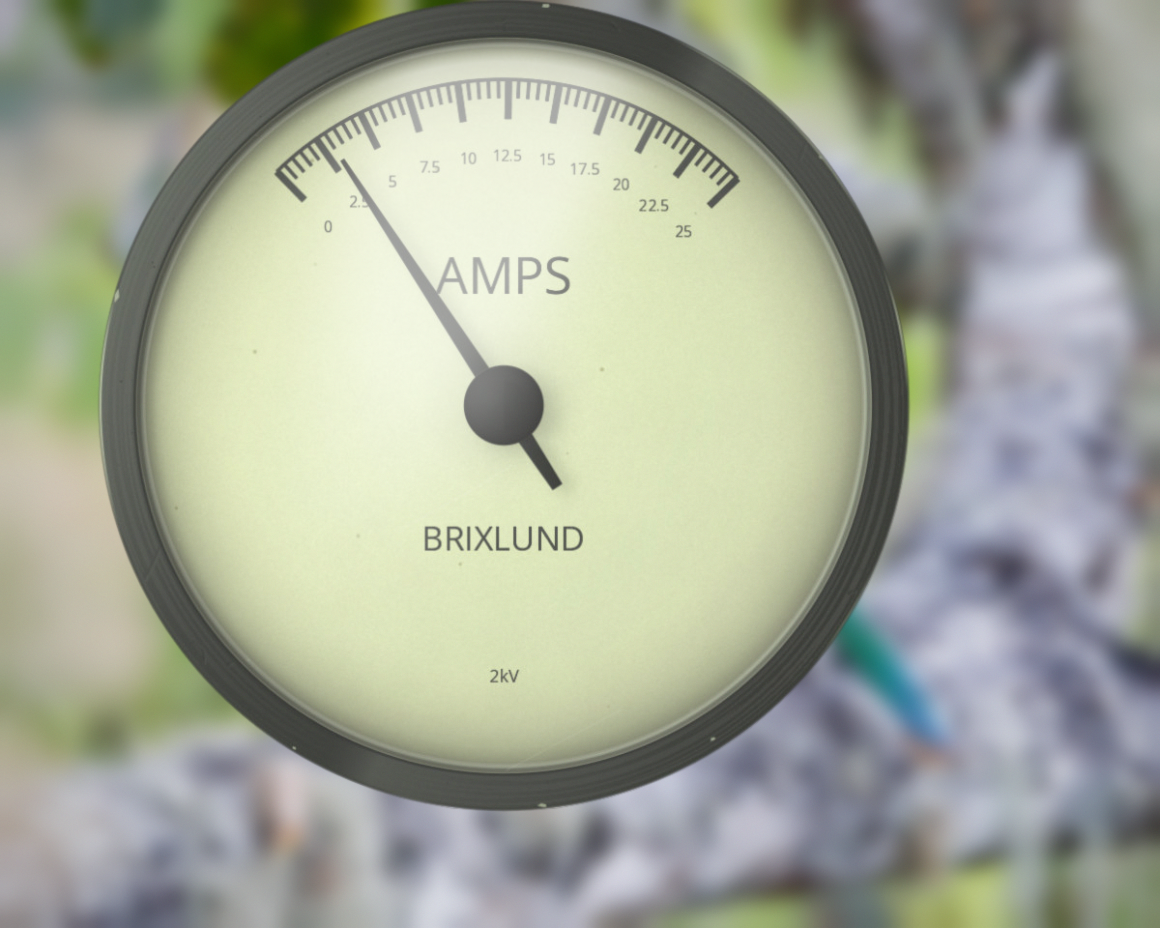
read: 3 A
